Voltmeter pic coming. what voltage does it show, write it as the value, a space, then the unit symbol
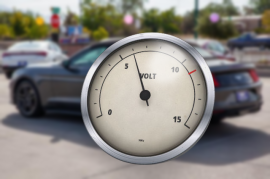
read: 6 V
